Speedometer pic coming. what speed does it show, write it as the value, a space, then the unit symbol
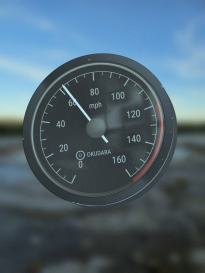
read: 62.5 mph
